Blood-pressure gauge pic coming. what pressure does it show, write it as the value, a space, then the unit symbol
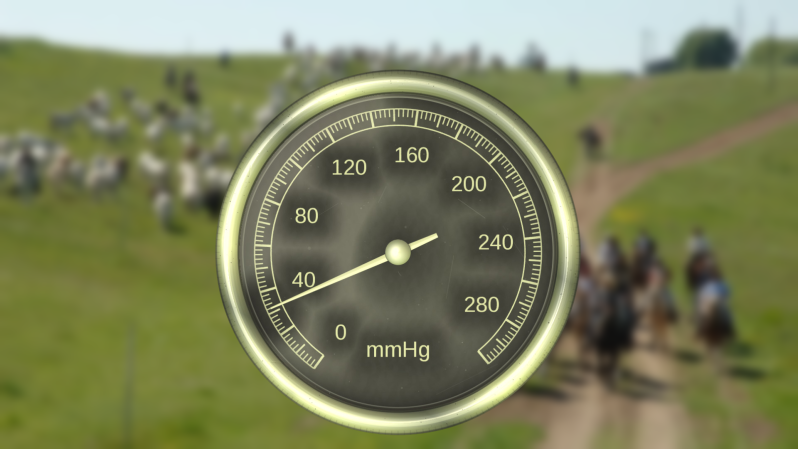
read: 32 mmHg
